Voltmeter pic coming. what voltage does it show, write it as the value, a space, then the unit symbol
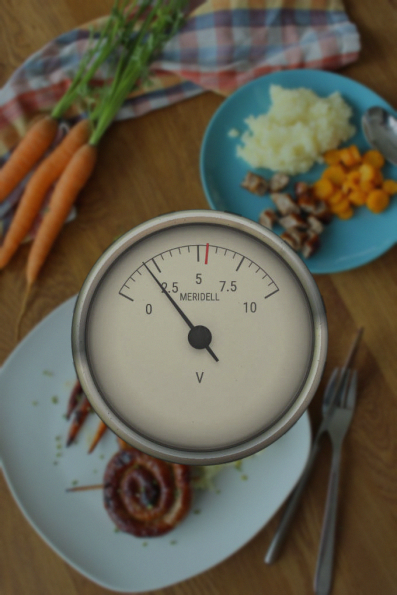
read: 2 V
